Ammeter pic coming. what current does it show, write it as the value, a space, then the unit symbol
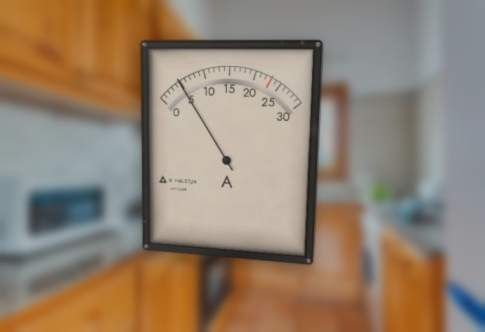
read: 5 A
